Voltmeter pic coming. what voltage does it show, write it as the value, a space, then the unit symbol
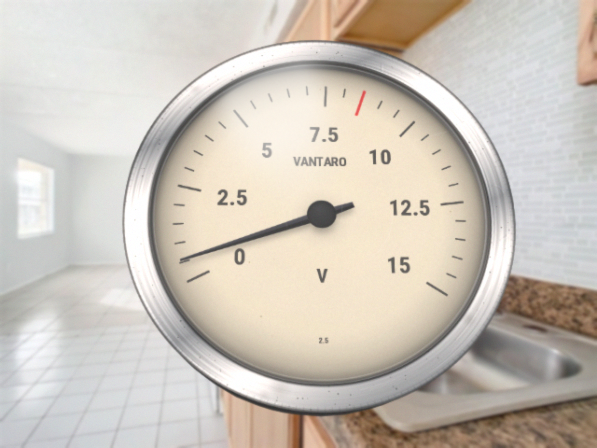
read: 0.5 V
